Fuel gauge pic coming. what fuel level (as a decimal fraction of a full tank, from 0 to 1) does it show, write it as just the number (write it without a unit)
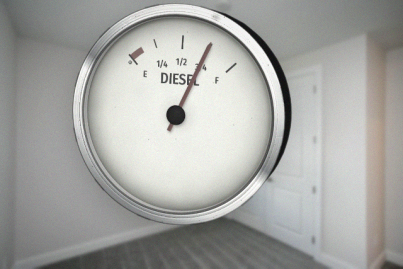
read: 0.75
